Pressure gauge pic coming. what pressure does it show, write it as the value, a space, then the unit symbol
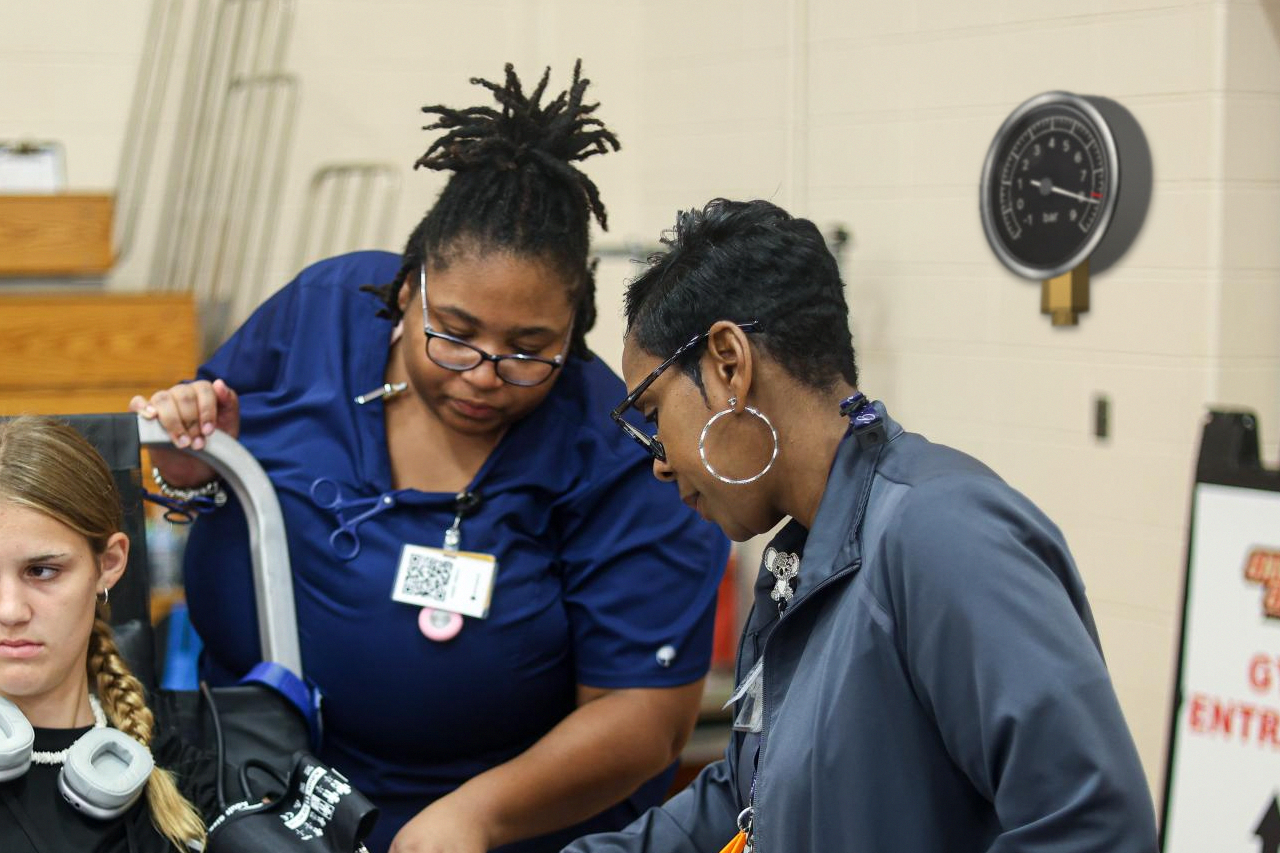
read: 8 bar
